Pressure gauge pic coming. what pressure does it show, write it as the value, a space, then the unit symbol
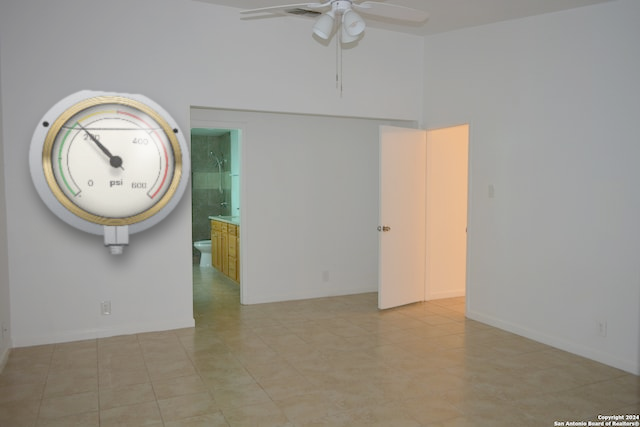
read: 200 psi
